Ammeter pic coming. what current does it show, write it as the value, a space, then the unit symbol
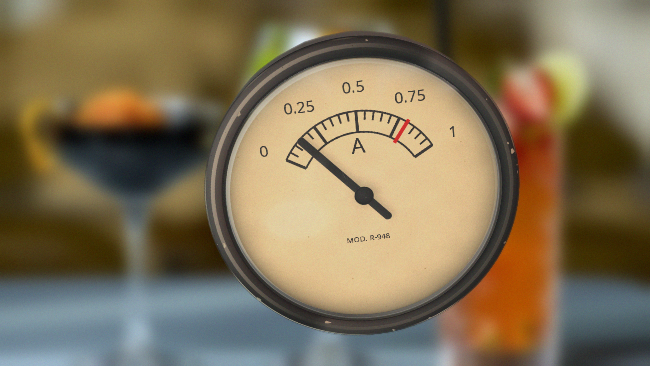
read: 0.15 A
